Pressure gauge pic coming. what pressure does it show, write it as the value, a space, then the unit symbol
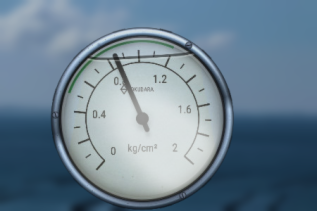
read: 0.85 kg/cm²
